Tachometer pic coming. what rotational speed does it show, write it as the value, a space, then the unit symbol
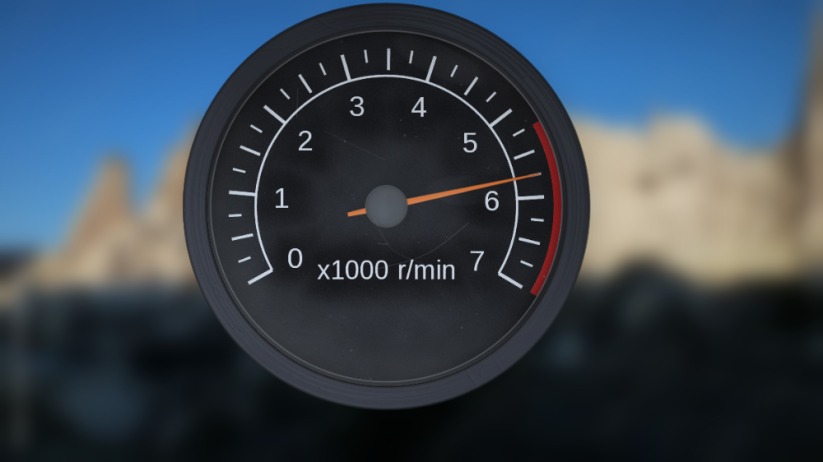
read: 5750 rpm
